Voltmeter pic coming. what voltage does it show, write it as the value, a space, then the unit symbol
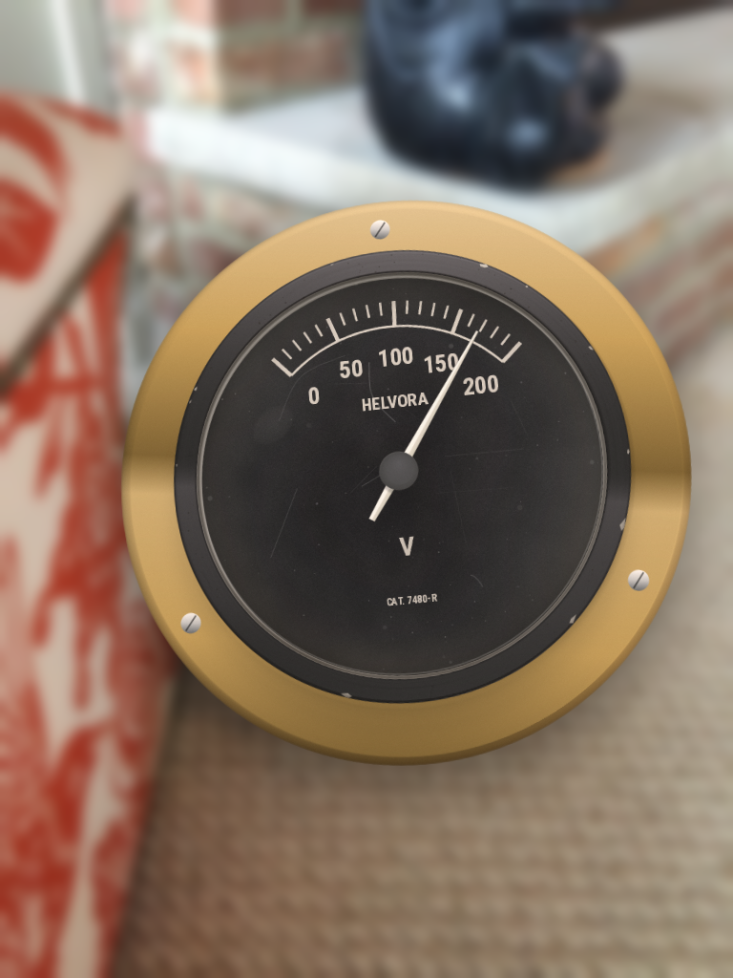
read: 170 V
